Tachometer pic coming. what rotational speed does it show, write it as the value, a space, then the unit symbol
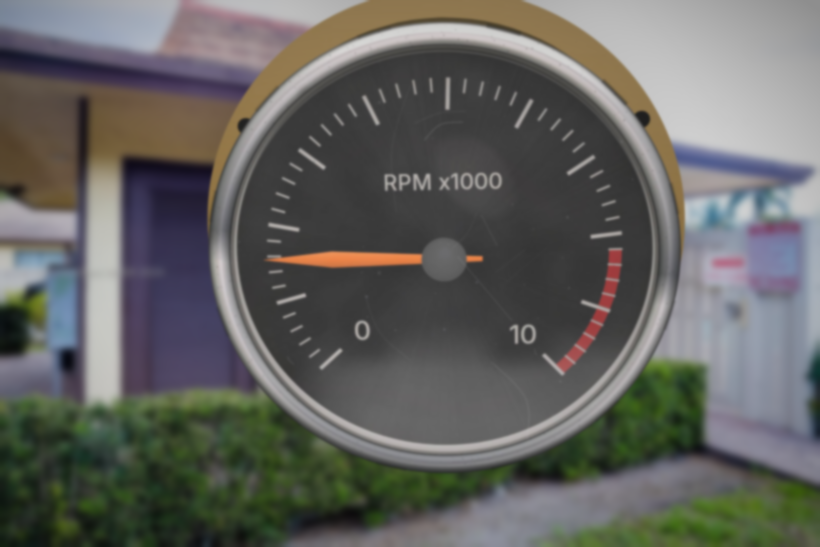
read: 1600 rpm
